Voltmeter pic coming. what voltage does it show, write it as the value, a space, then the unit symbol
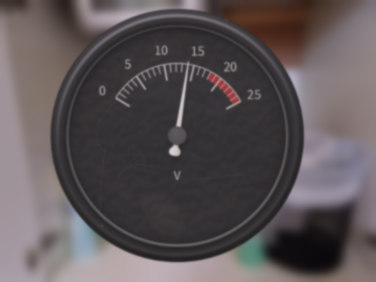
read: 14 V
